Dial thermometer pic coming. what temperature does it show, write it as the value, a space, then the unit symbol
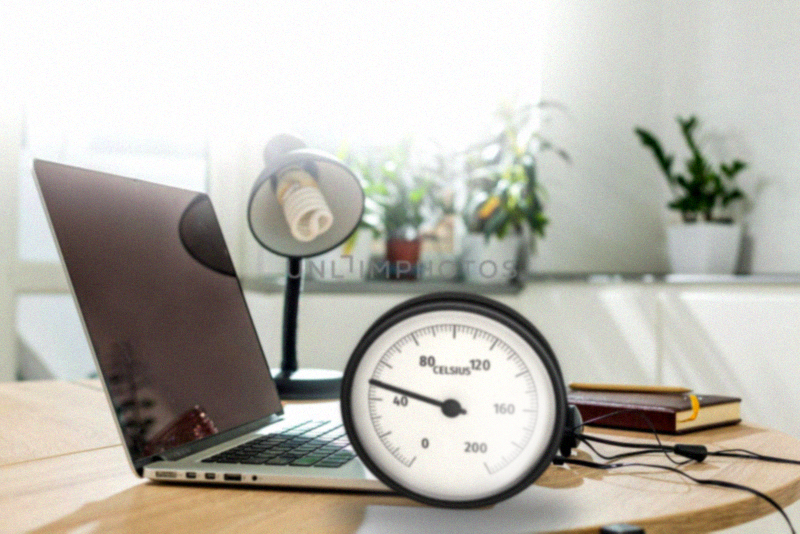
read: 50 °C
